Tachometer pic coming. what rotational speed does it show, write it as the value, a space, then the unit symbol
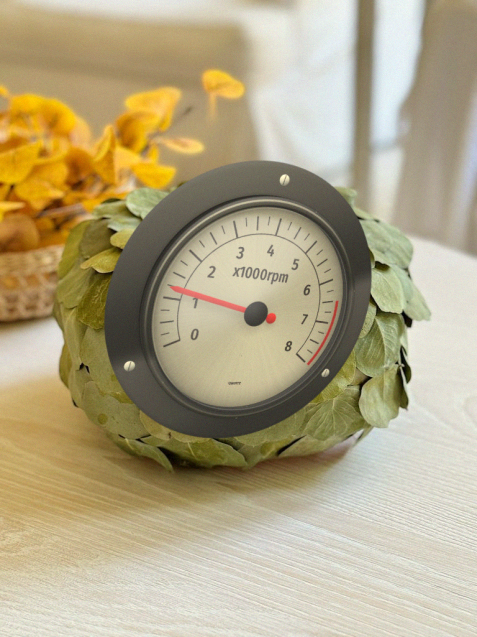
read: 1250 rpm
